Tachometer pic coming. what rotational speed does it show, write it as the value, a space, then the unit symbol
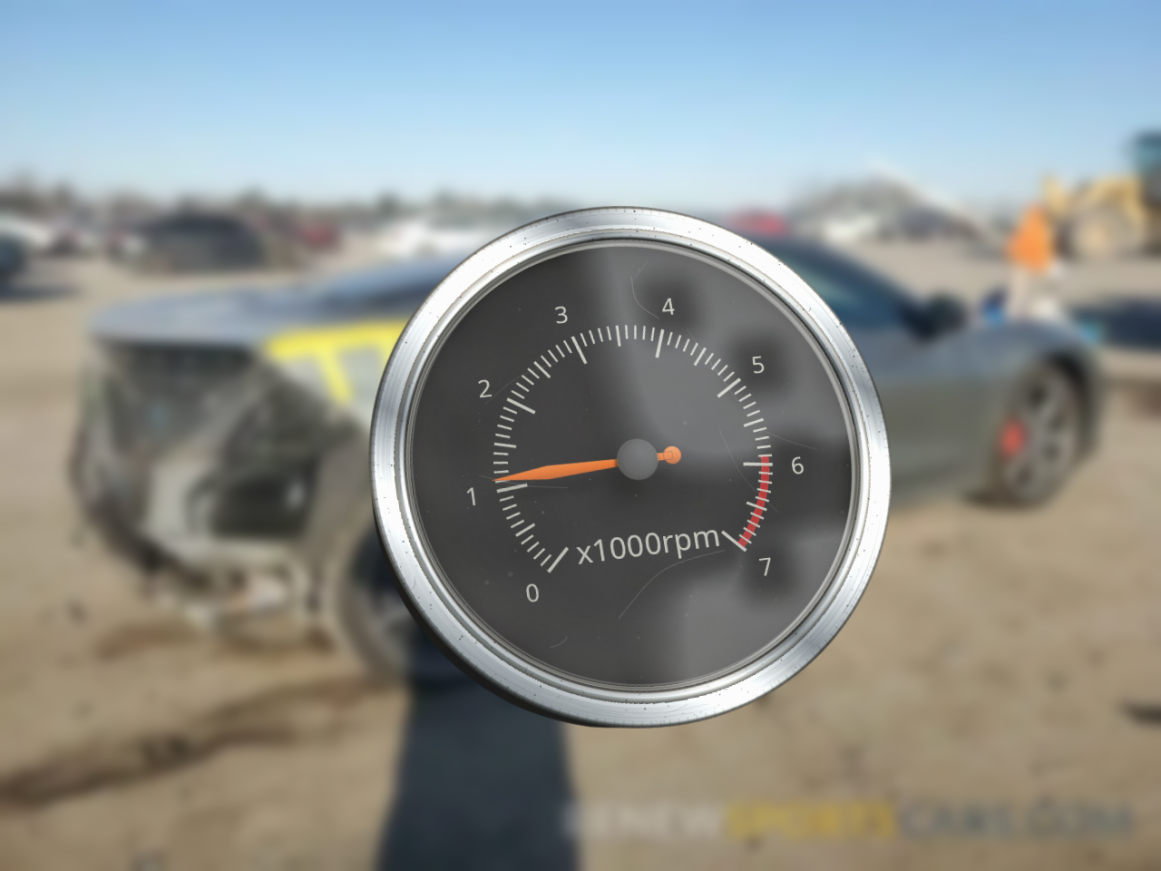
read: 1100 rpm
